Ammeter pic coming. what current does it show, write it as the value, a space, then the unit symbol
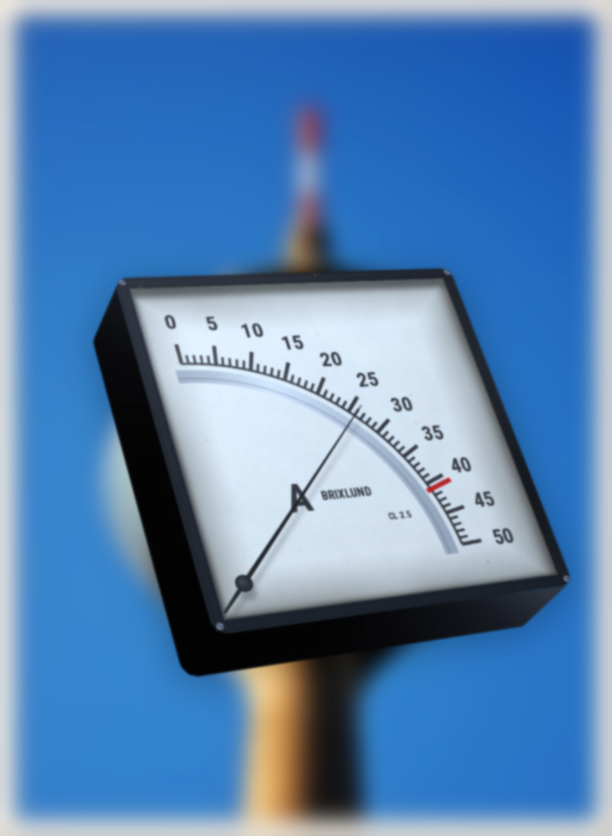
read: 26 A
